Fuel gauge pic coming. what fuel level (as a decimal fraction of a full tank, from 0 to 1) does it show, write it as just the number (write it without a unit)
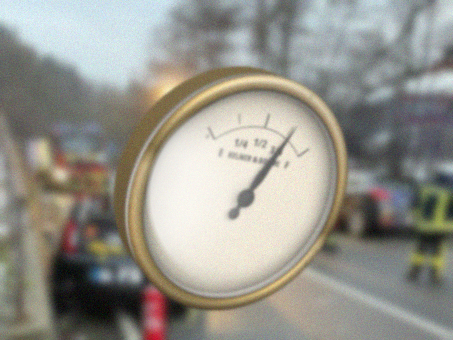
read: 0.75
